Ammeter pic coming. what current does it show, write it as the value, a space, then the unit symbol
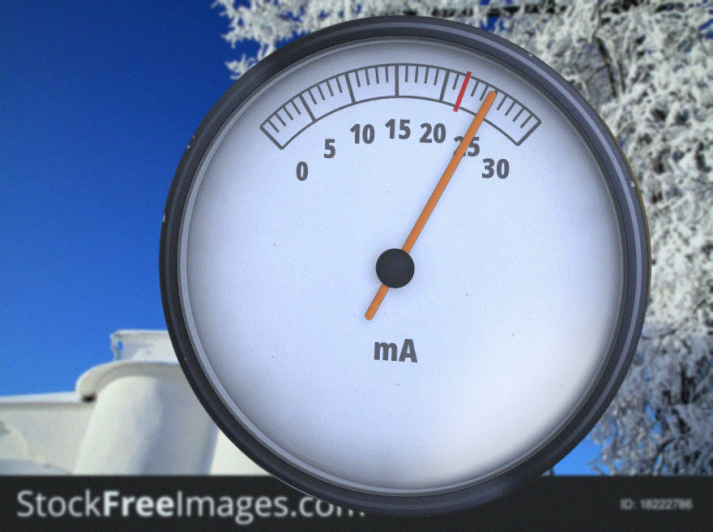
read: 25 mA
